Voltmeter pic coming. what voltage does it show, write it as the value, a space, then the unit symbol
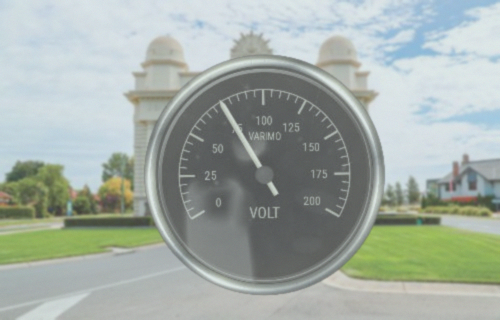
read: 75 V
